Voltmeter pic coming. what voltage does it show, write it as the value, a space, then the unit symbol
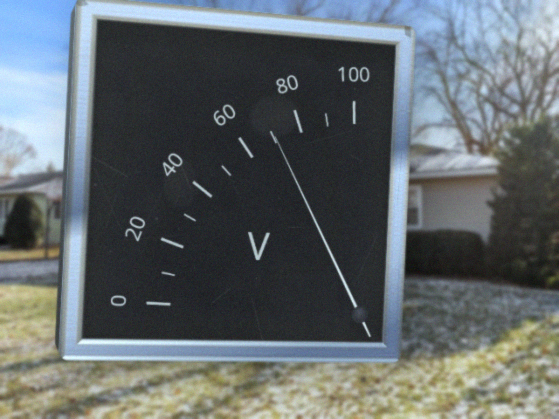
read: 70 V
